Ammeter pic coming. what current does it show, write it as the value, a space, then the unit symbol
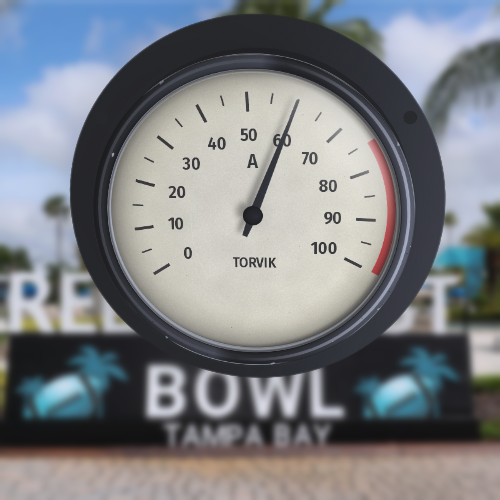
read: 60 A
